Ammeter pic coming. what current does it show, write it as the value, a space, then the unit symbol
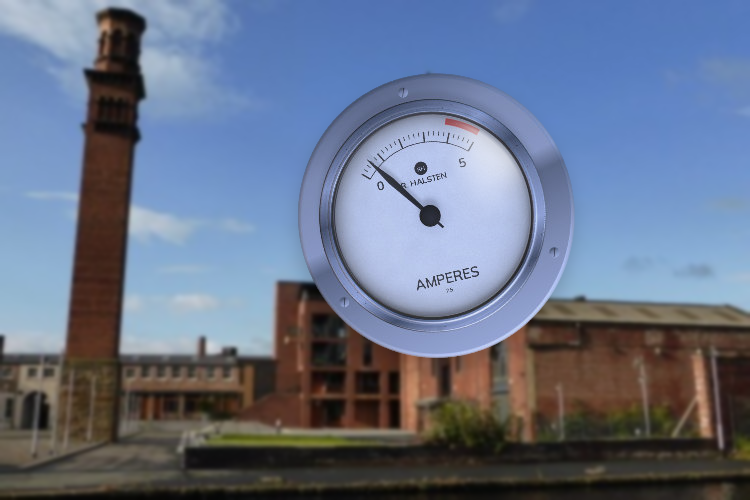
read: 0.6 A
